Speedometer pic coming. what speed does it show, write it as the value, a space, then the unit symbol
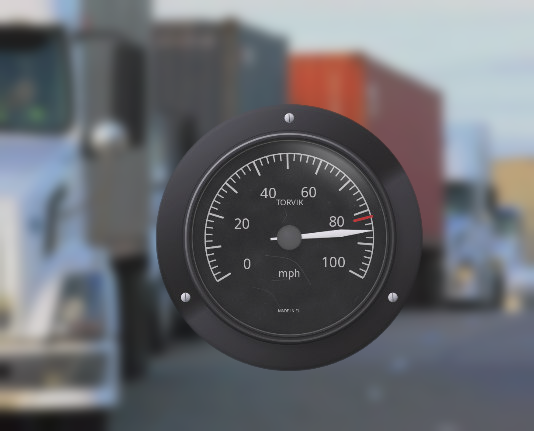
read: 86 mph
